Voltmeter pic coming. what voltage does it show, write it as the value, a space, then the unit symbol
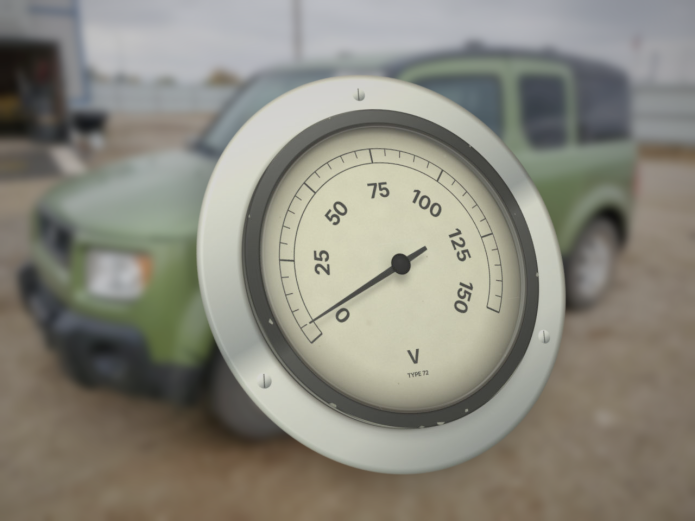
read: 5 V
